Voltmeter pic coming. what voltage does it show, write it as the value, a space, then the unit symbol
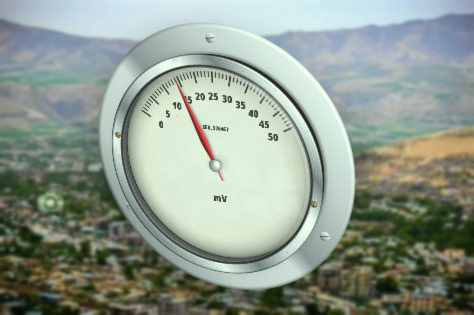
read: 15 mV
